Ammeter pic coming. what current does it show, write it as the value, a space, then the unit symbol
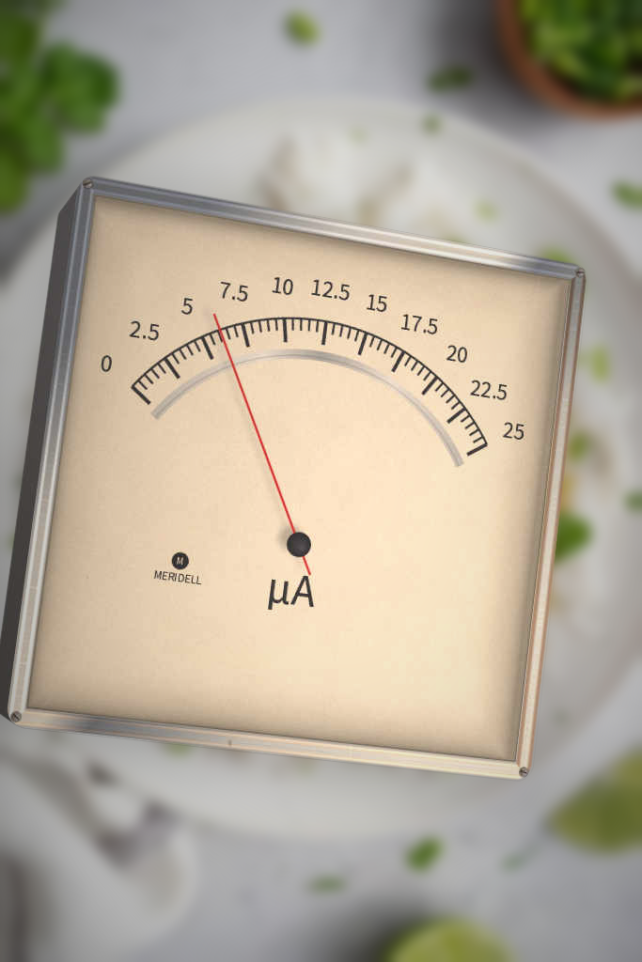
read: 6 µA
